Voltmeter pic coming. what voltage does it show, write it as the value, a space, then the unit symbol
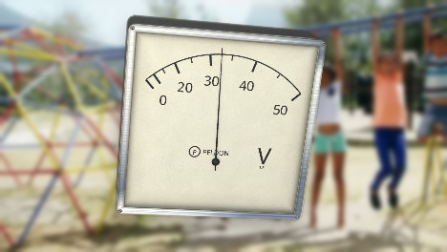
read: 32.5 V
